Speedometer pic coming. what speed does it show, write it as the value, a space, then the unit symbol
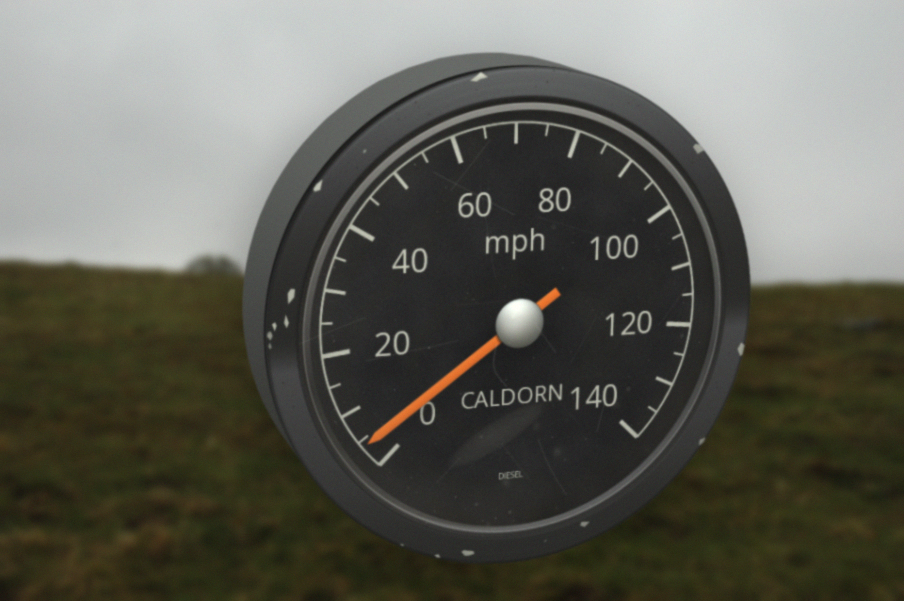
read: 5 mph
